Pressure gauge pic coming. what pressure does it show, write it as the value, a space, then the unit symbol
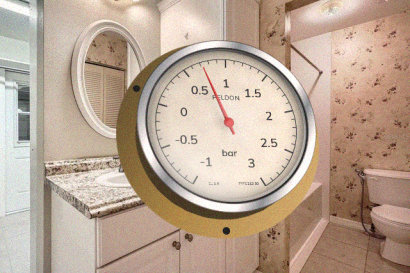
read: 0.7 bar
